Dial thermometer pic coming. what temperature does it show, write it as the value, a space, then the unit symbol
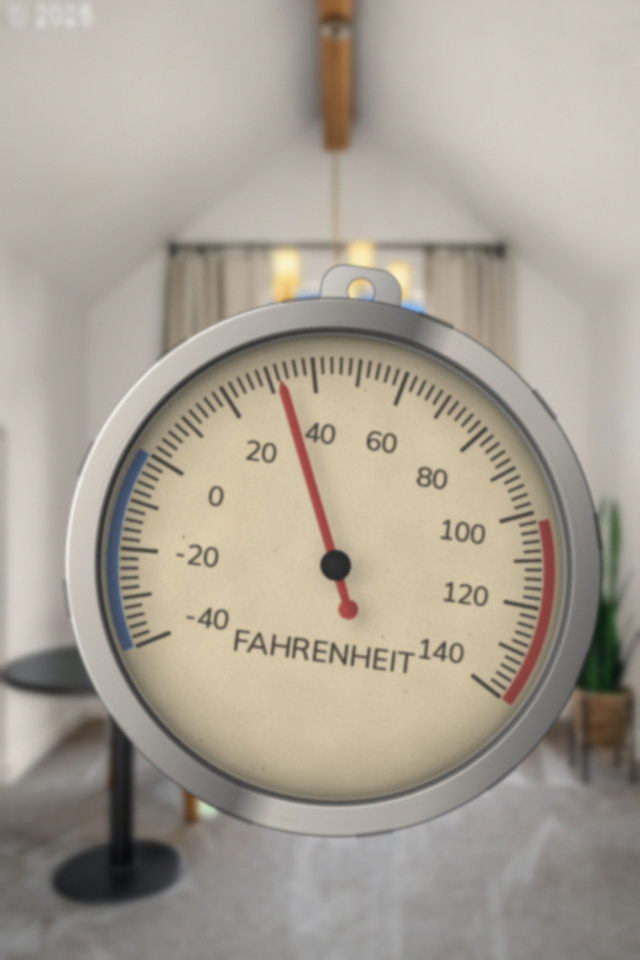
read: 32 °F
